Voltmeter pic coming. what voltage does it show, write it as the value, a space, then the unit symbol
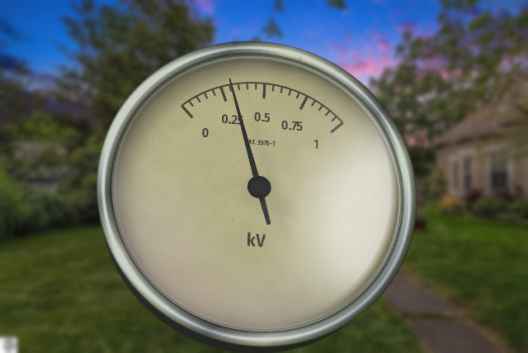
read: 0.3 kV
